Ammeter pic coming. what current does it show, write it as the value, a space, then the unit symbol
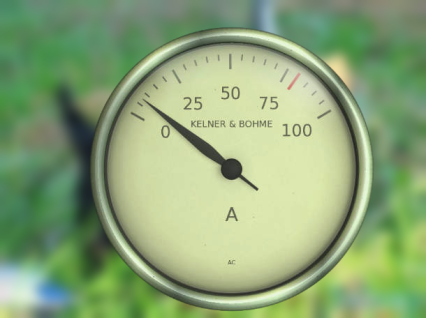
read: 7.5 A
